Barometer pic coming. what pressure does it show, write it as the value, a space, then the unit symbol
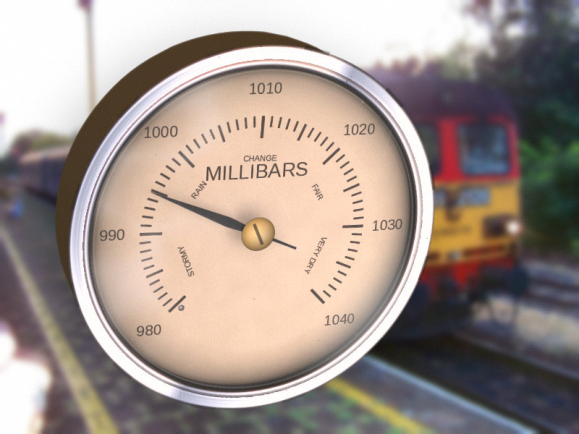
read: 995 mbar
